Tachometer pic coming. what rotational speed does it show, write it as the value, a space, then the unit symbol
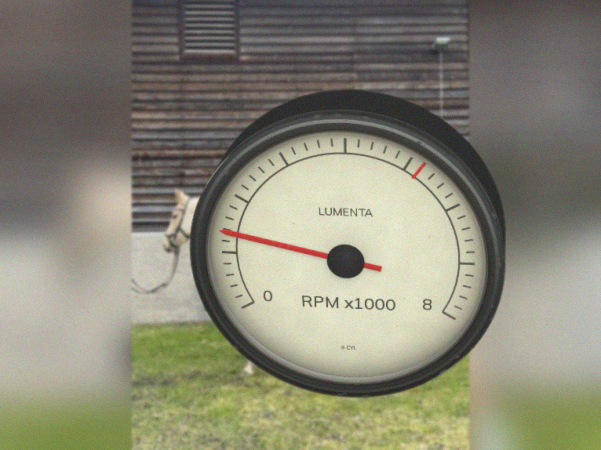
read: 1400 rpm
